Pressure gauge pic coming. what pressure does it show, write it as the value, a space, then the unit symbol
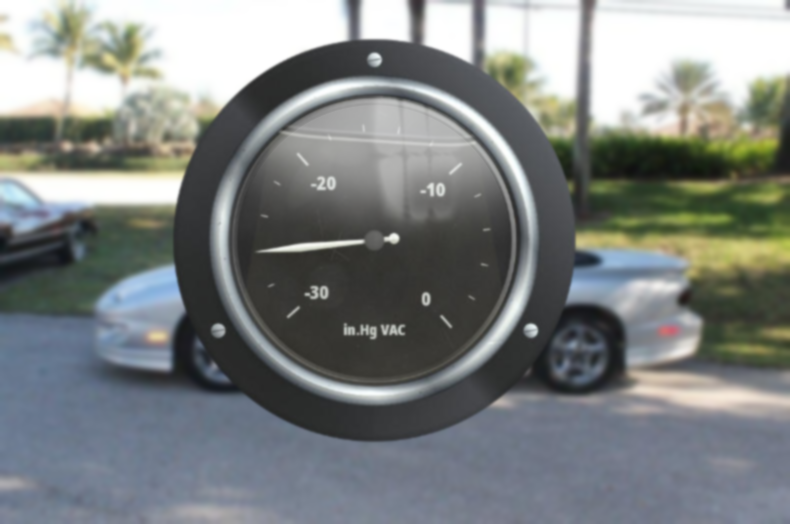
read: -26 inHg
